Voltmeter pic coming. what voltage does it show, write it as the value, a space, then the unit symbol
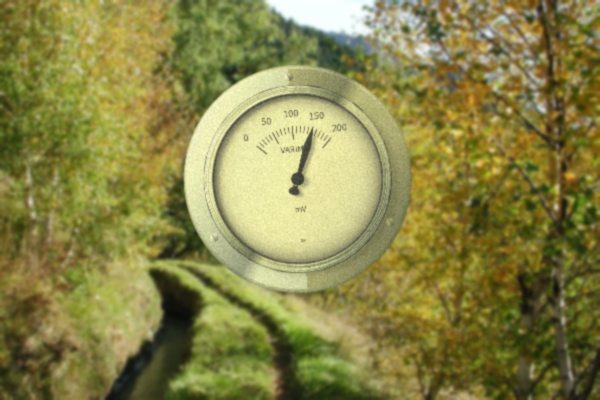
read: 150 mV
